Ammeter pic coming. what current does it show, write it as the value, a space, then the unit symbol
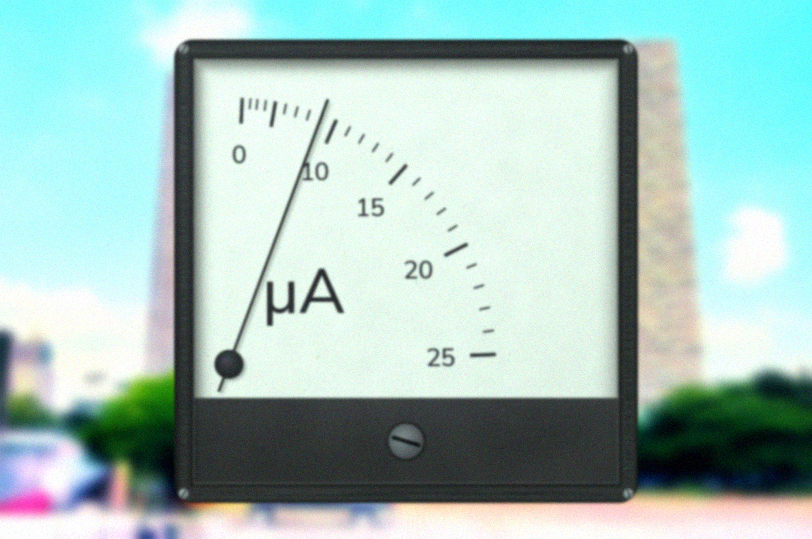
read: 9 µA
